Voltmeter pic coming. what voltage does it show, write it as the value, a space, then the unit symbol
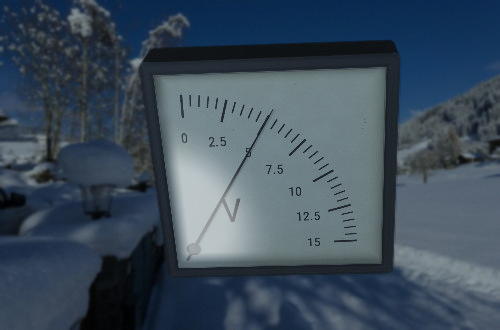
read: 5 V
